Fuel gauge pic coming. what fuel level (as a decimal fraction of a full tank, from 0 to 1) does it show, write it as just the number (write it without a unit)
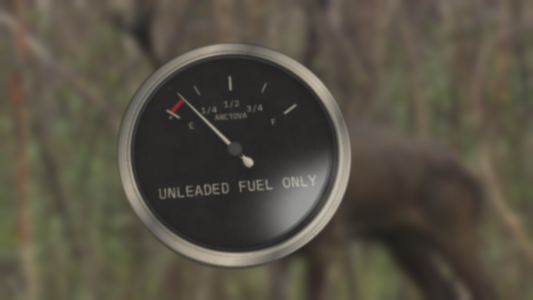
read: 0.125
